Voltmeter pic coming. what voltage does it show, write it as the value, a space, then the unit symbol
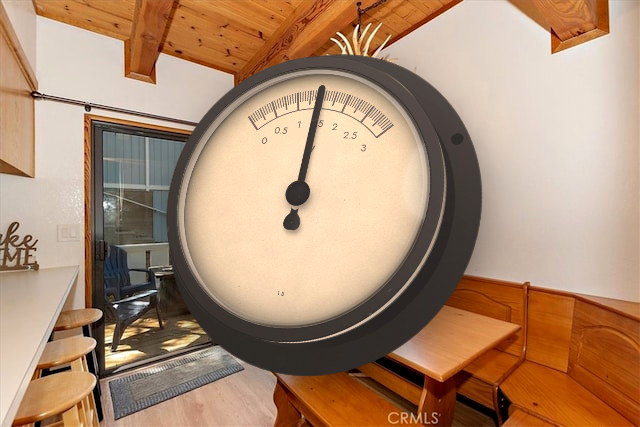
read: 1.5 V
